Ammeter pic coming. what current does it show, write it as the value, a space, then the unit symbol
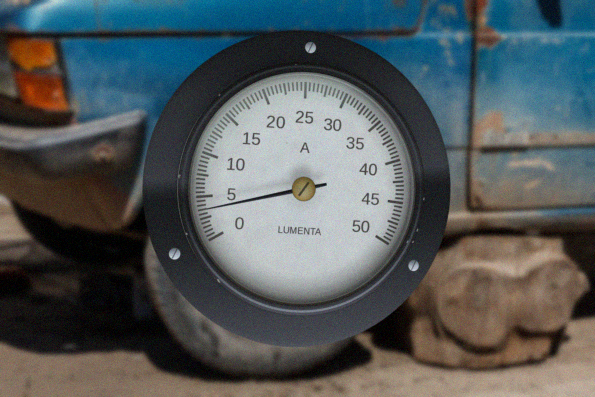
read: 3.5 A
